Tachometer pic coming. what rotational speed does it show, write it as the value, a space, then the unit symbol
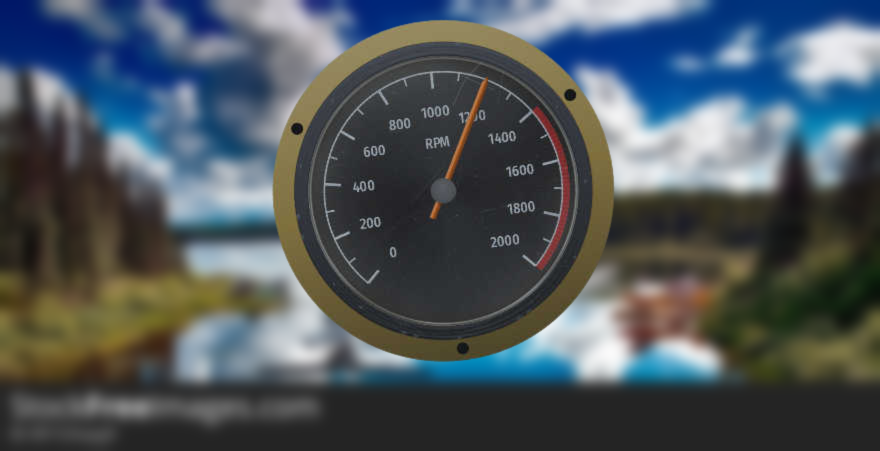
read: 1200 rpm
